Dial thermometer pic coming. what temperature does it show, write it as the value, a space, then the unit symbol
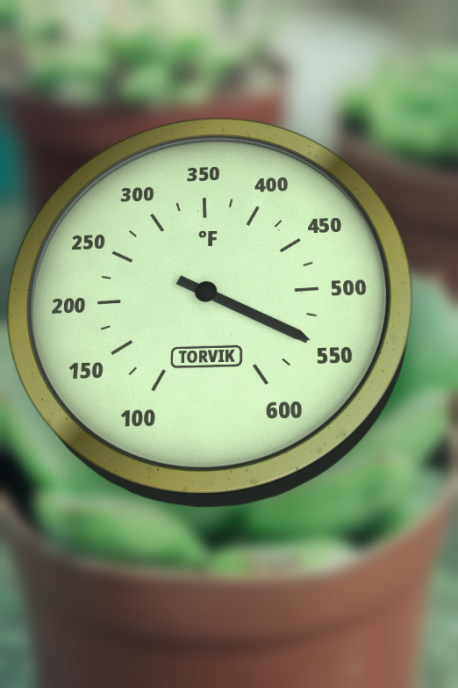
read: 550 °F
